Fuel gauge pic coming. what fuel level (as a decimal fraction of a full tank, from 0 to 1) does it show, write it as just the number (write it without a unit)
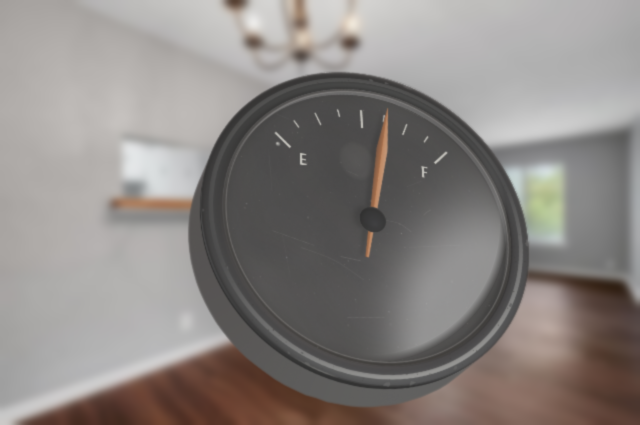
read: 0.625
